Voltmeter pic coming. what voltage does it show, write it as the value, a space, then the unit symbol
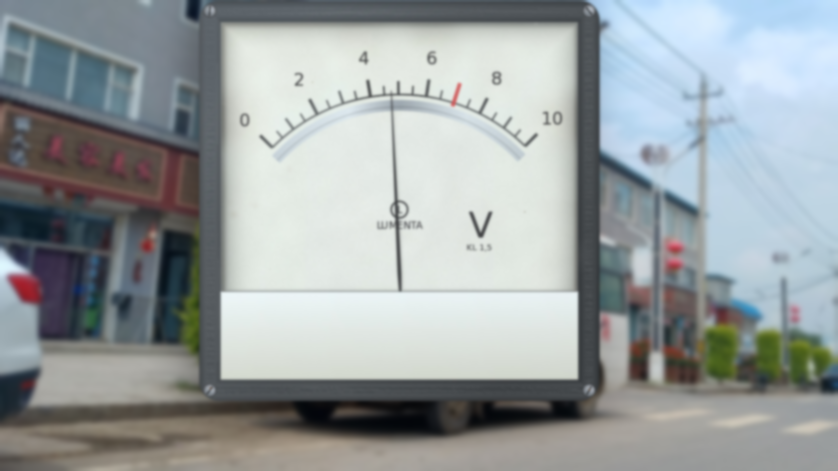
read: 4.75 V
